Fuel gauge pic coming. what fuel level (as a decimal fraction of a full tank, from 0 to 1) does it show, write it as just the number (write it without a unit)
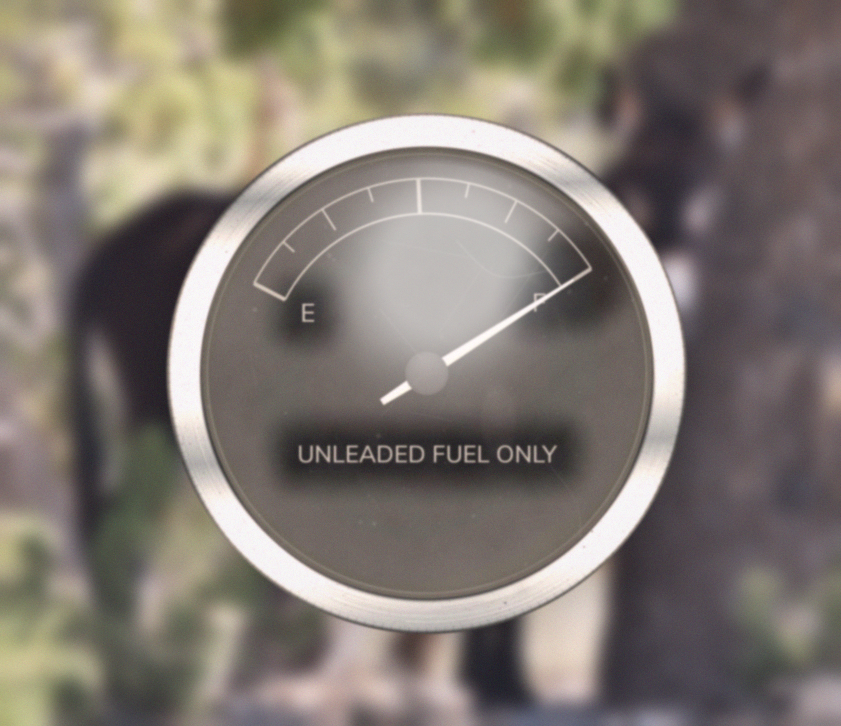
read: 1
